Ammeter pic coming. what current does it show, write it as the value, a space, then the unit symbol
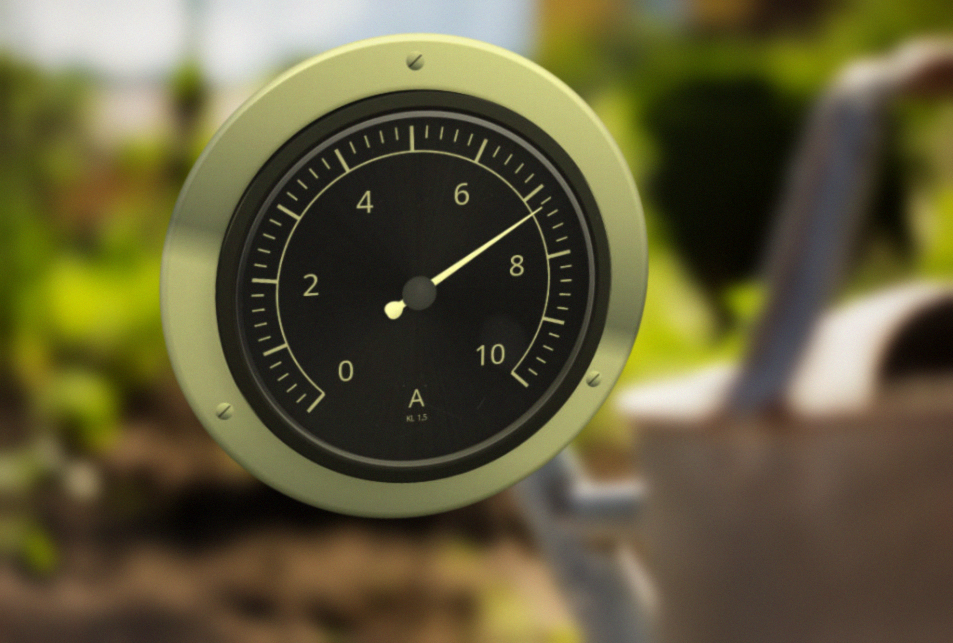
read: 7.2 A
